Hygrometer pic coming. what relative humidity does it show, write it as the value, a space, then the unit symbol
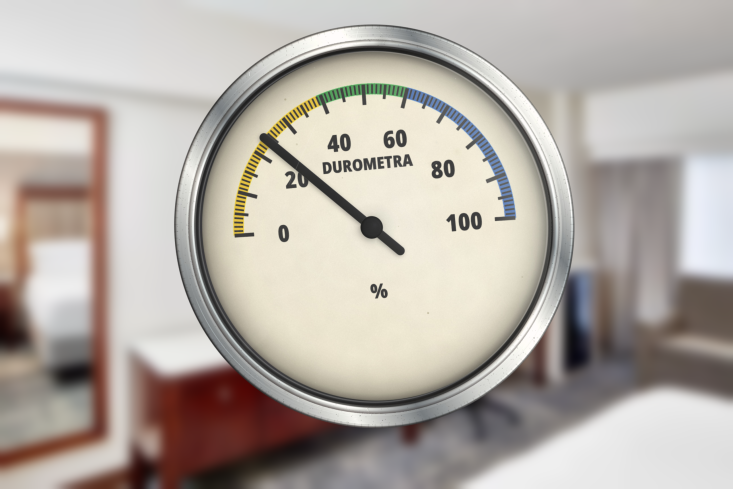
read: 24 %
